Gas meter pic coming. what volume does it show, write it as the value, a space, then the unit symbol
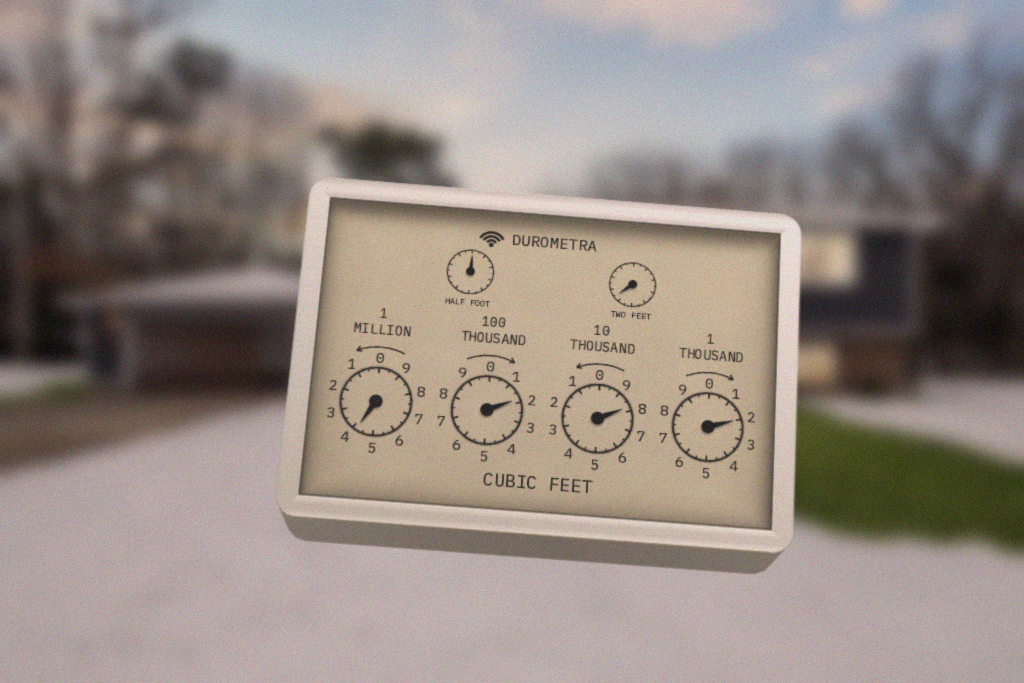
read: 418200 ft³
